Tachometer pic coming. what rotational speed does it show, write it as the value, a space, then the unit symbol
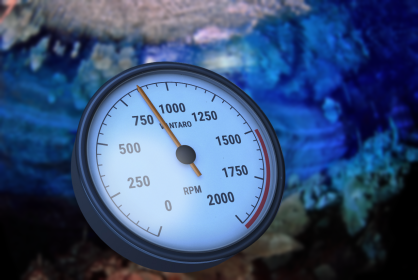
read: 850 rpm
